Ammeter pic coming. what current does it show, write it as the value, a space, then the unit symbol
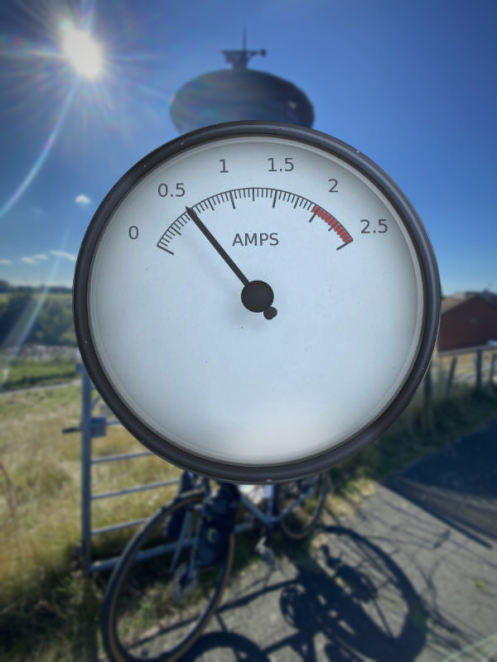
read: 0.5 A
